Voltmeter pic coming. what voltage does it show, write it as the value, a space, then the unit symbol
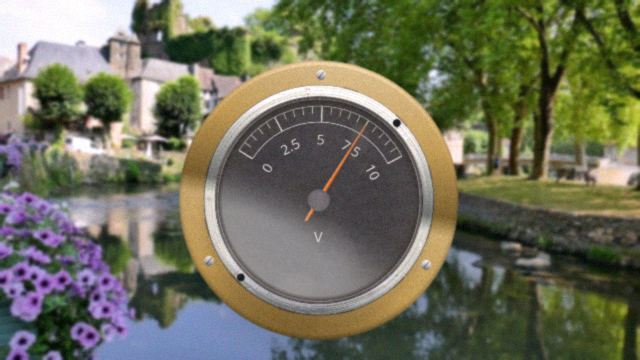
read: 7.5 V
